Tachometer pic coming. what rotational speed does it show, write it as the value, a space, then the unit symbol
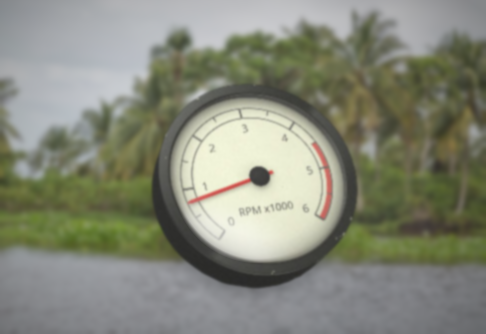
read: 750 rpm
